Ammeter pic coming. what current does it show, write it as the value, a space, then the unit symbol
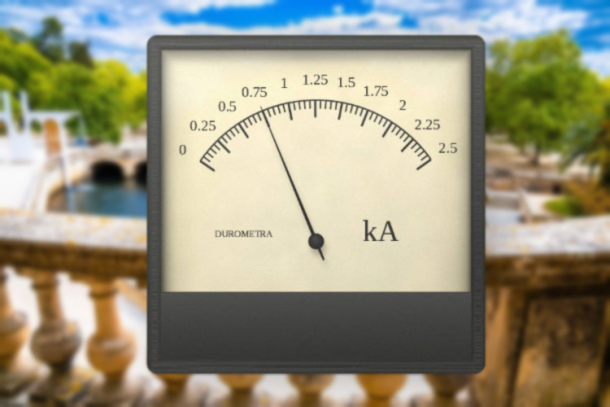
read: 0.75 kA
